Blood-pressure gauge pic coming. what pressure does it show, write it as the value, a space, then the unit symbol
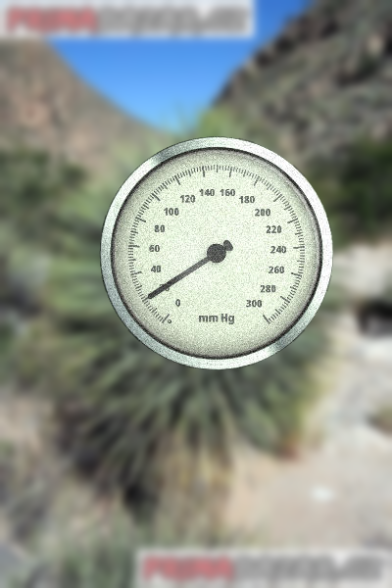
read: 20 mmHg
